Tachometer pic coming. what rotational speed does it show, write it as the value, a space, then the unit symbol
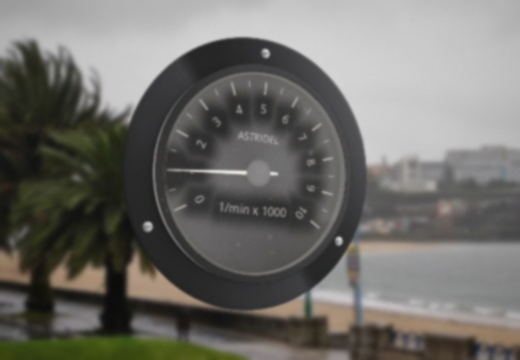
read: 1000 rpm
